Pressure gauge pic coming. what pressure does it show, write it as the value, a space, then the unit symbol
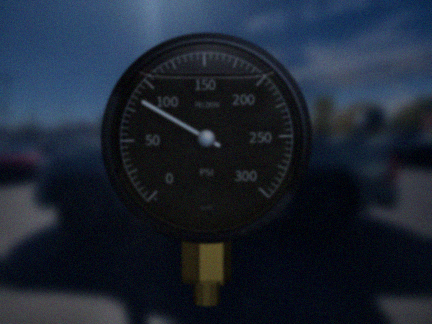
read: 85 psi
